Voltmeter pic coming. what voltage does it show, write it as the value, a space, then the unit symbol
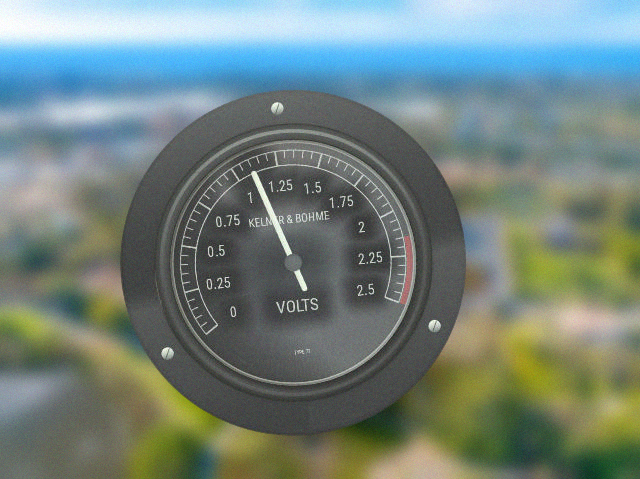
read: 1.1 V
